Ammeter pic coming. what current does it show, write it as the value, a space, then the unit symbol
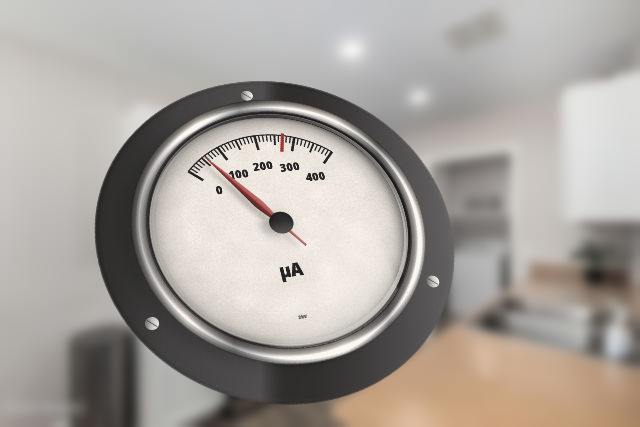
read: 50 µA
